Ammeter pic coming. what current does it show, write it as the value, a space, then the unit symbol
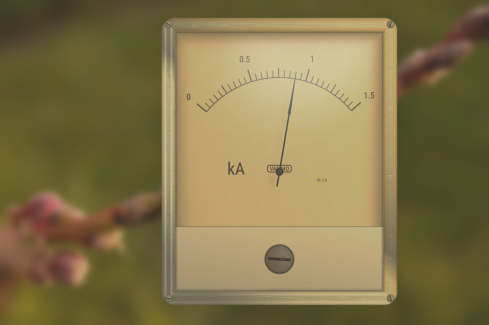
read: 0.9 kA
